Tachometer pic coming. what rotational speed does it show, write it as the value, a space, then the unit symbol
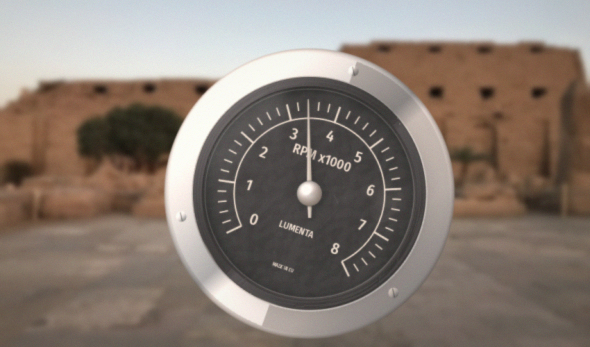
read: 3400 rpm
